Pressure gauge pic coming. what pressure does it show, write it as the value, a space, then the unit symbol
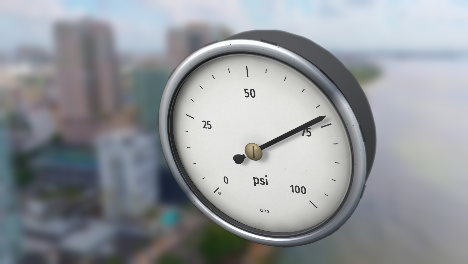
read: 72.5 psi
